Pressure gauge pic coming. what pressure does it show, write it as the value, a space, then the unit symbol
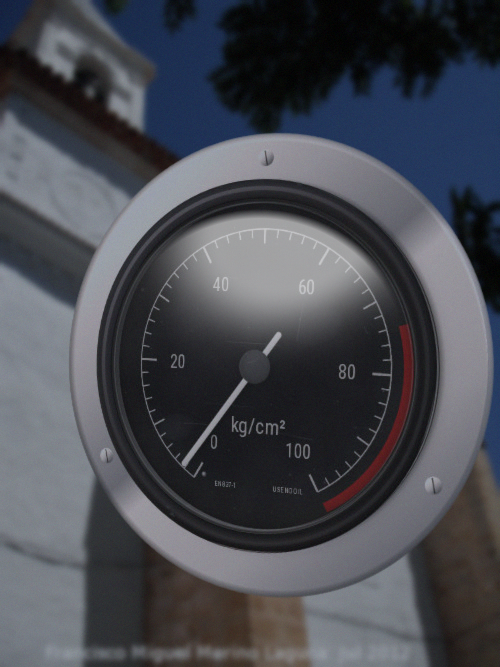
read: 2 kg/cm²
